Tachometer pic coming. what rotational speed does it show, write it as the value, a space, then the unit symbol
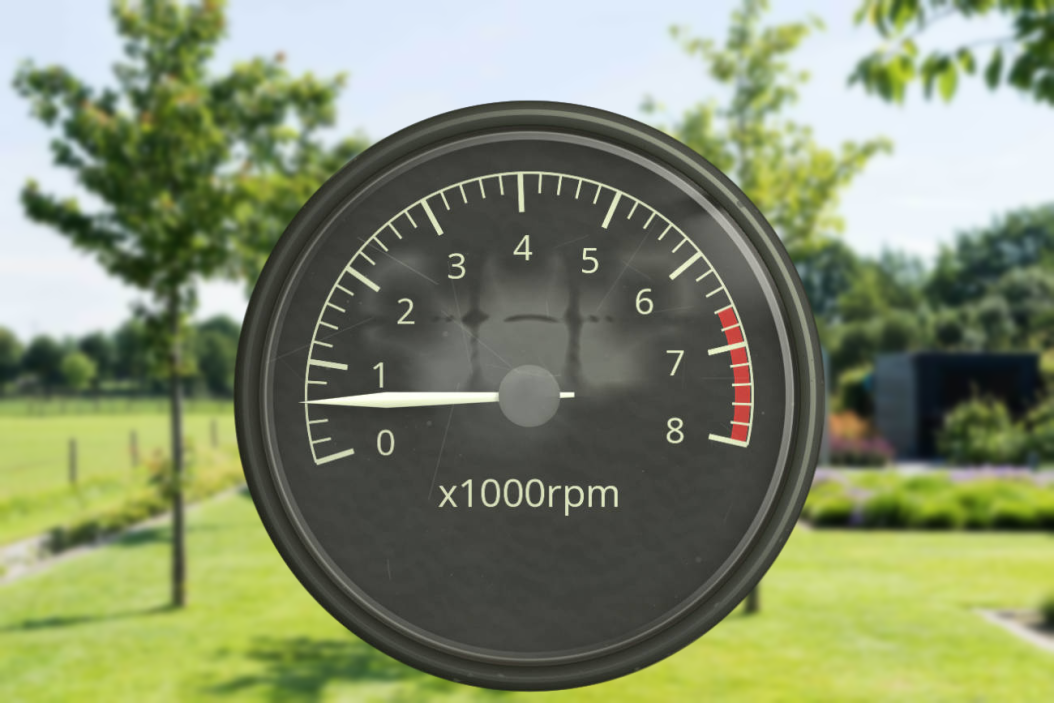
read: 600 rpm
